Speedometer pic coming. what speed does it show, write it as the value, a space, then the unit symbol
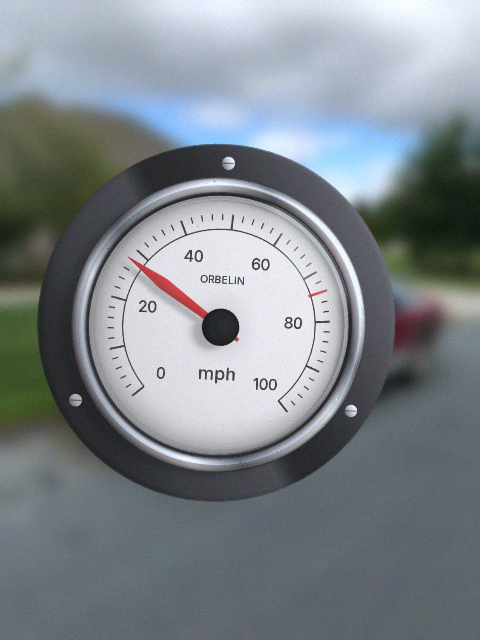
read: 28 mph
